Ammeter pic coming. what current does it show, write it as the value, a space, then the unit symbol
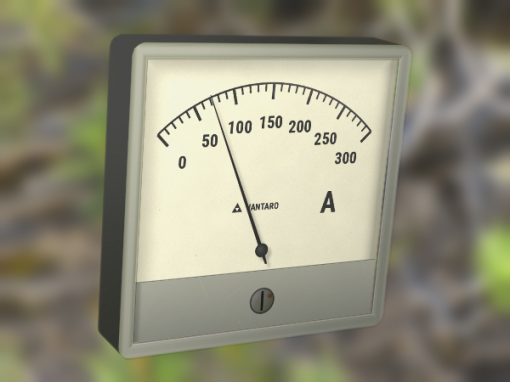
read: 70 A
